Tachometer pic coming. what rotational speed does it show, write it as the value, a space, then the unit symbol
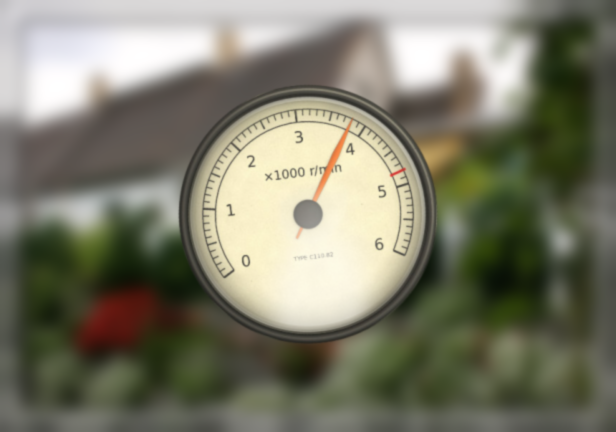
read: 3800 rpm
